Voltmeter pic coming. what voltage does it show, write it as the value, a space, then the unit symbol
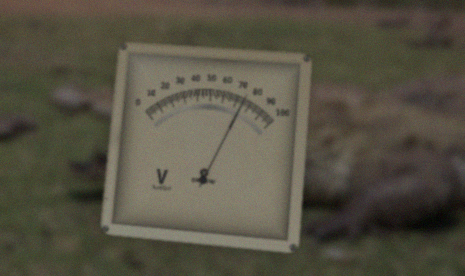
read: 75 V
